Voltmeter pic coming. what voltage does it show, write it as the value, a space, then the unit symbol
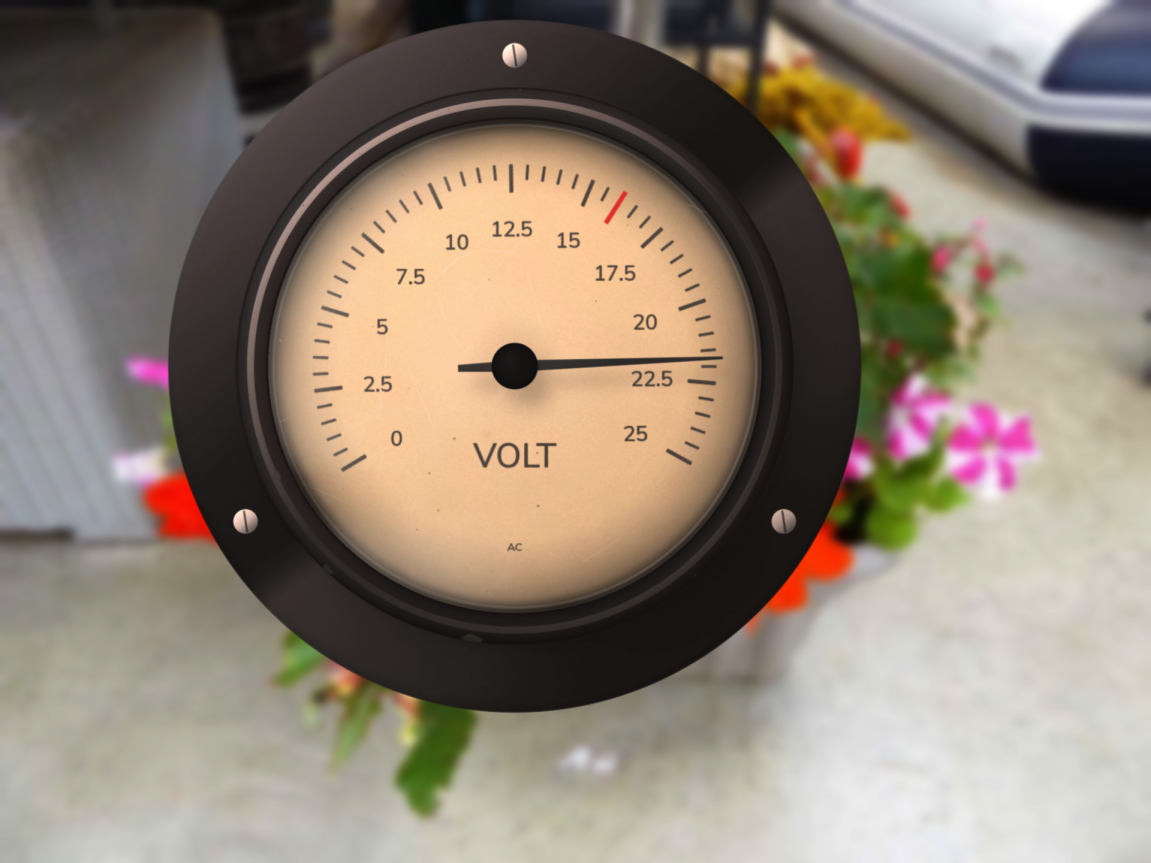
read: 21.75 V
